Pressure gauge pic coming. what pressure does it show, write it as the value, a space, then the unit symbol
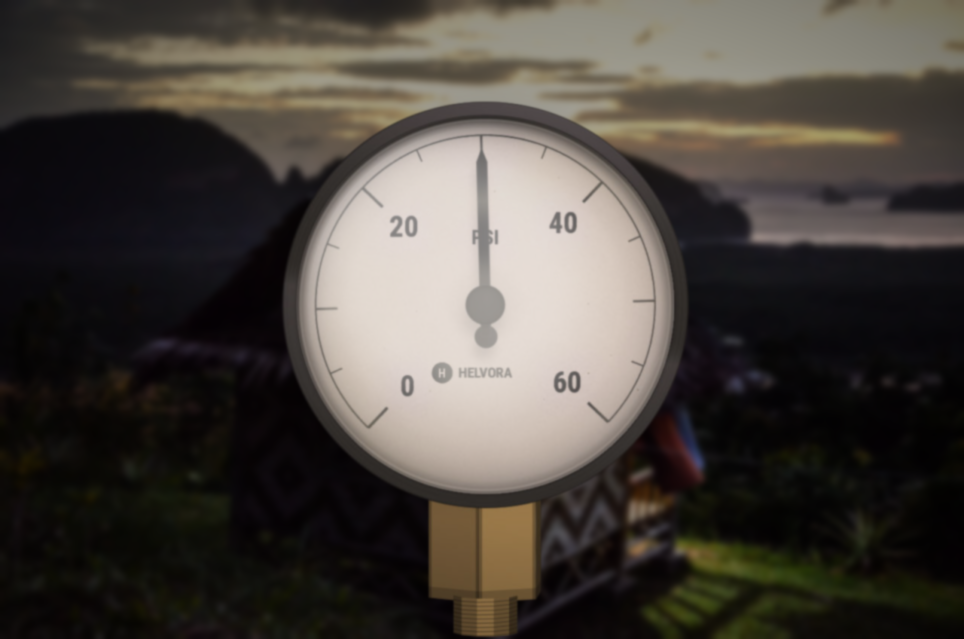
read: 30 psi
